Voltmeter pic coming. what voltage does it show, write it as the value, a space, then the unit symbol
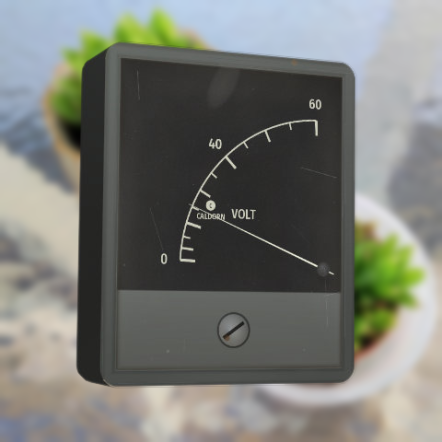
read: 25 V
